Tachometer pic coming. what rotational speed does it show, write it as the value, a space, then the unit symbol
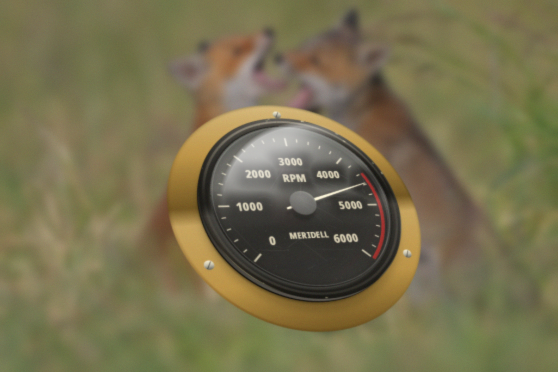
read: 4600 rpm
